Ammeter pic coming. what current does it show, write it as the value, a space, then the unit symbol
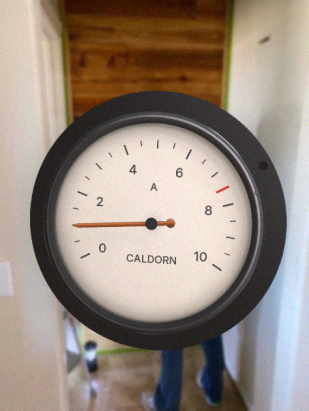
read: 1 A
